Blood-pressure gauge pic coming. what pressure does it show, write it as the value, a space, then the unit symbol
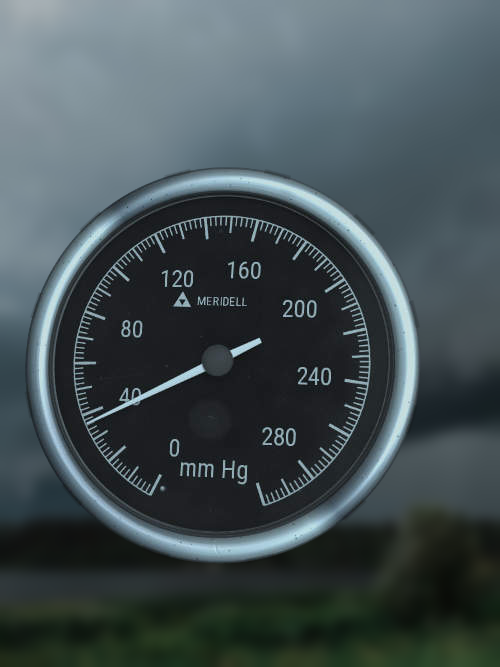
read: 36 mmHg
